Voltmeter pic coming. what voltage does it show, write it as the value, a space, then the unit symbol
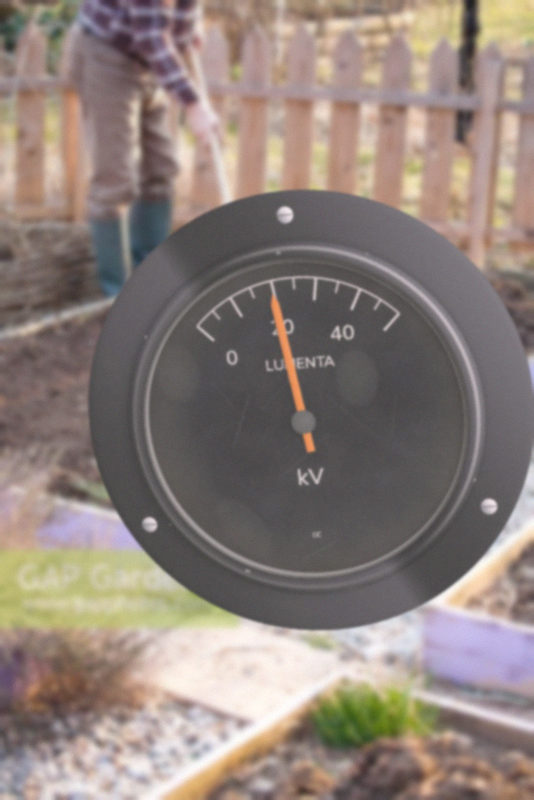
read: 20 kV
